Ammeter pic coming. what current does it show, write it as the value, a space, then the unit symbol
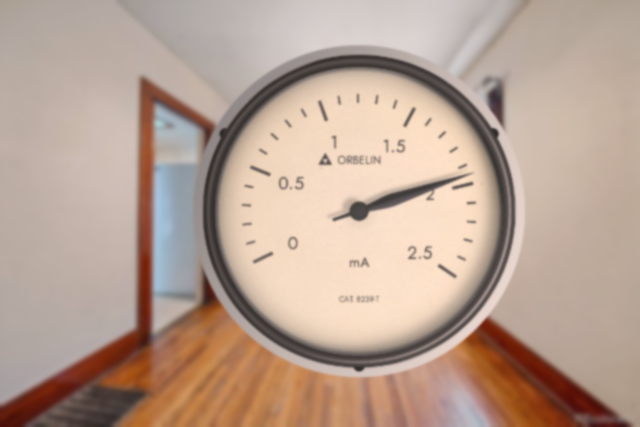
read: 1.95 mA
